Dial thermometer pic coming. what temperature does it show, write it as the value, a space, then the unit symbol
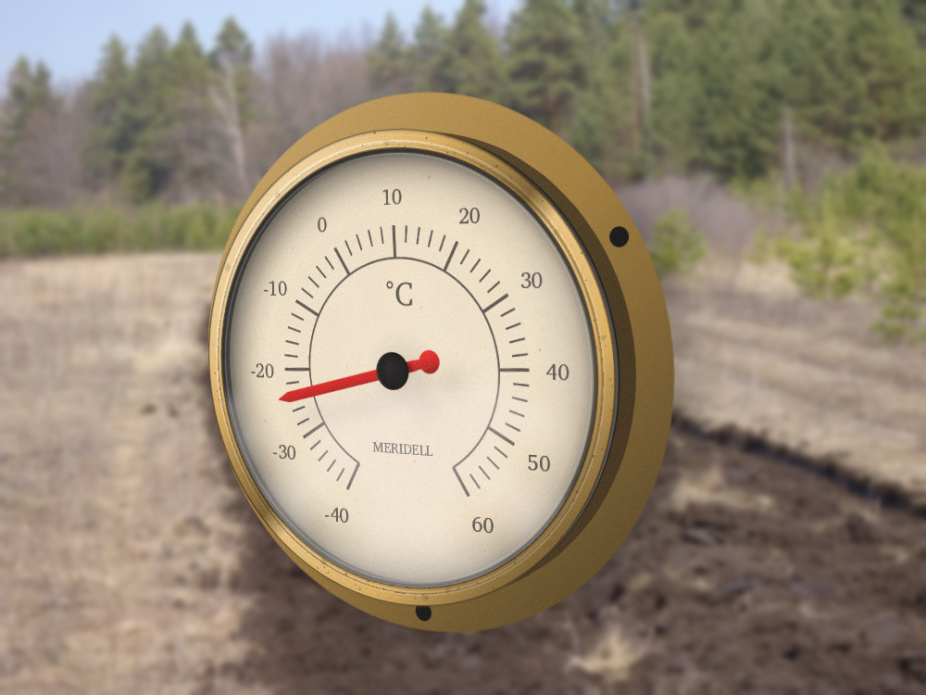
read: -24 °C
